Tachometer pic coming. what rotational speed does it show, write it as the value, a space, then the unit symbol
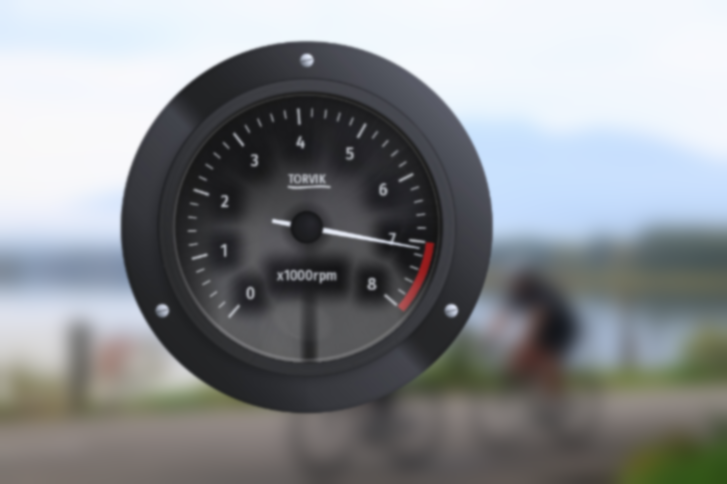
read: 7100 rpm
